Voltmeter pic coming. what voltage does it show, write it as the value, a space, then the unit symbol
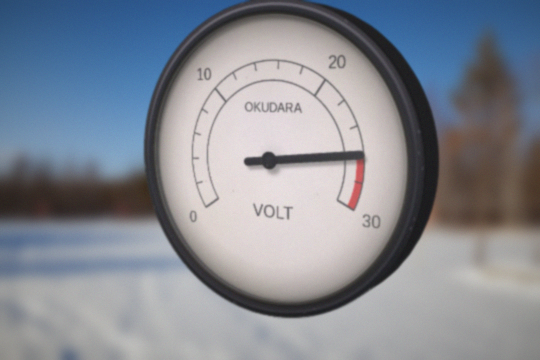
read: 26 V
